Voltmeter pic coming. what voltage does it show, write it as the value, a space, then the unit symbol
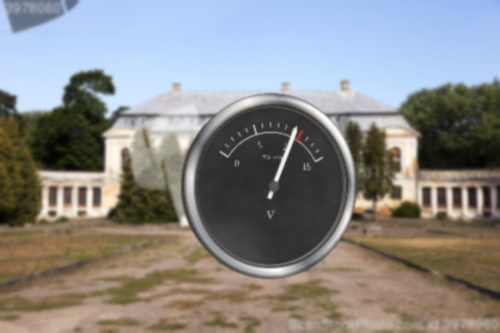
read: 10 V
